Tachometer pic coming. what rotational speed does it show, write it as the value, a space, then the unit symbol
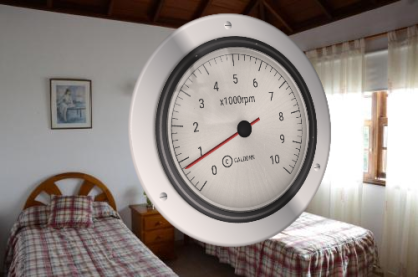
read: 800 rpm
